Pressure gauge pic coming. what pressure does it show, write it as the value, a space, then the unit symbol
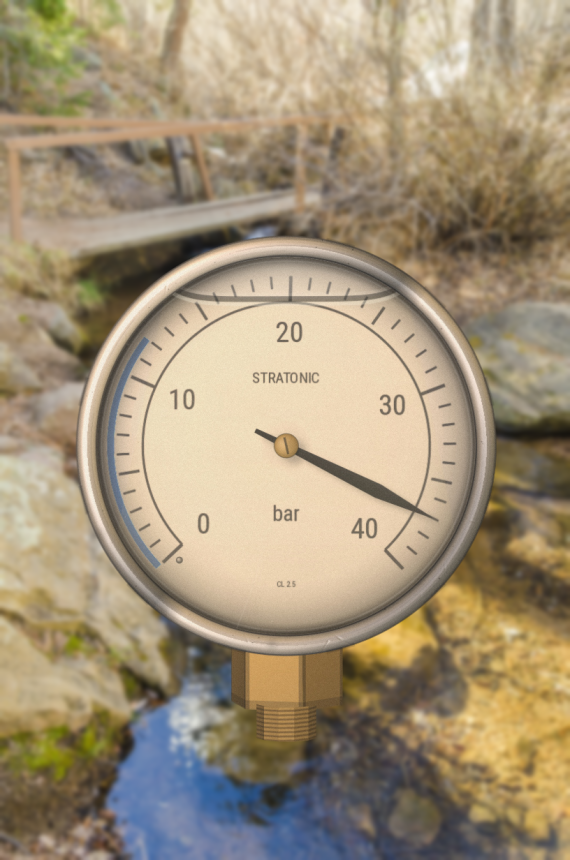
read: 37 bar
